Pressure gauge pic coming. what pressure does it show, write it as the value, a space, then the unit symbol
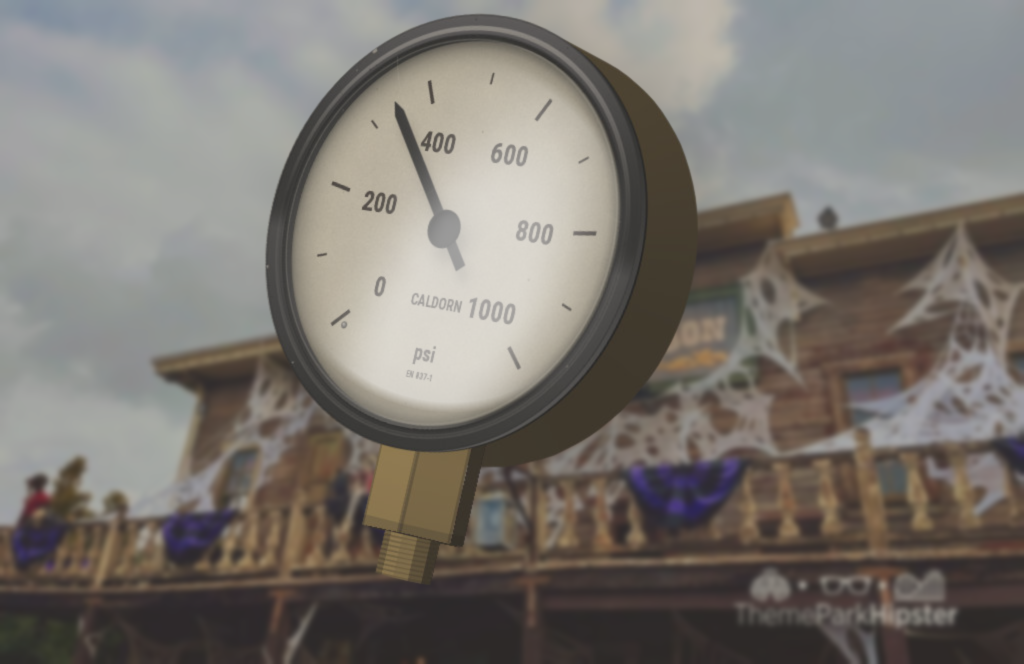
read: 350 psi
